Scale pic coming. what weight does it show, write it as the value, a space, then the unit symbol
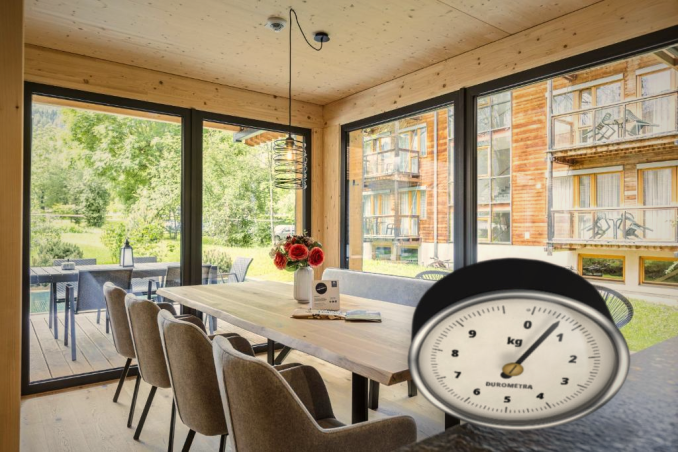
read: 0.5 kg
